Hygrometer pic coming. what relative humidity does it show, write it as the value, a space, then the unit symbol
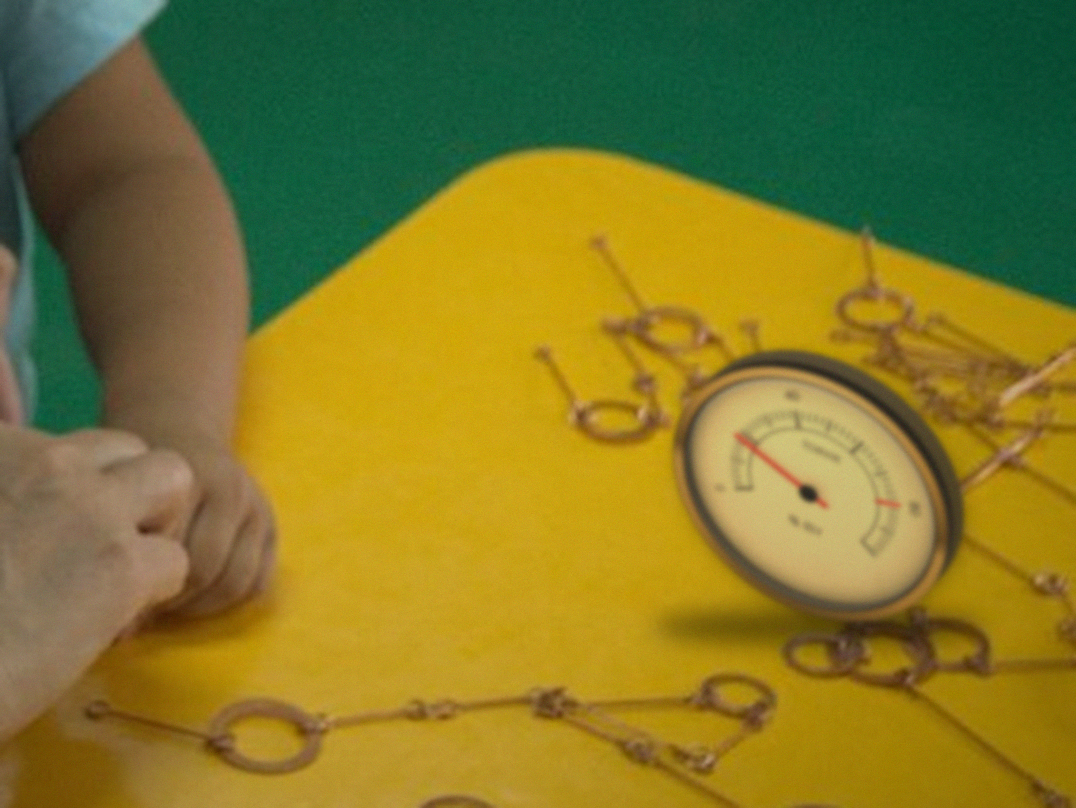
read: 20 %
